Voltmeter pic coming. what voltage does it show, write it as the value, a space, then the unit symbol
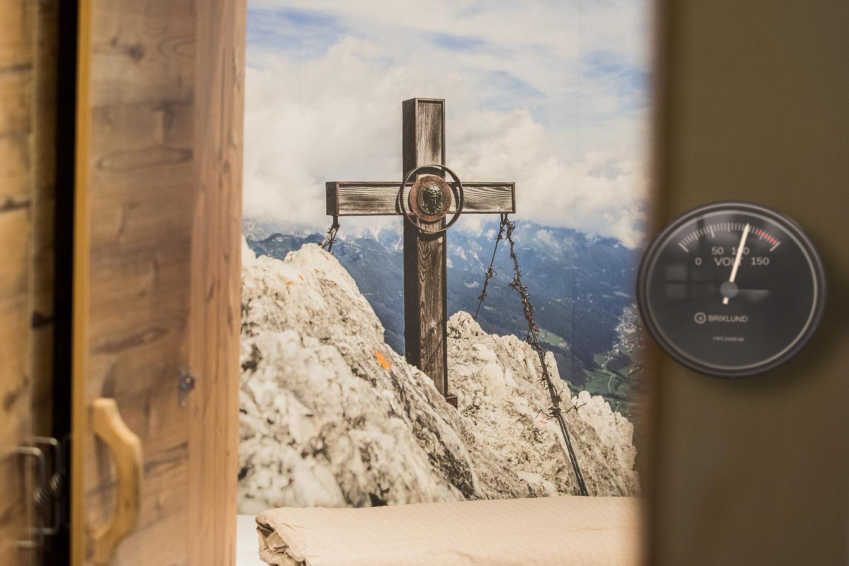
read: 100 V
